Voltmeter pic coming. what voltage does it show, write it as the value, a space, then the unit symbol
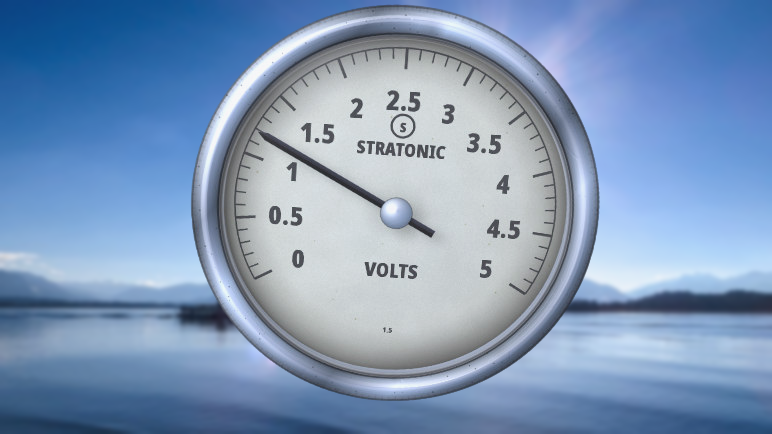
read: 1.2 V
